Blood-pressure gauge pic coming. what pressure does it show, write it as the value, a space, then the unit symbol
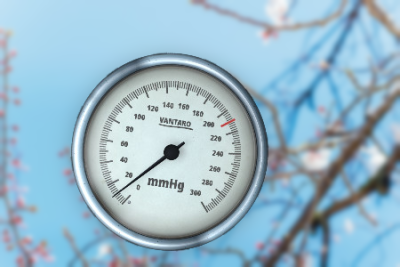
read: 10 mmHg
